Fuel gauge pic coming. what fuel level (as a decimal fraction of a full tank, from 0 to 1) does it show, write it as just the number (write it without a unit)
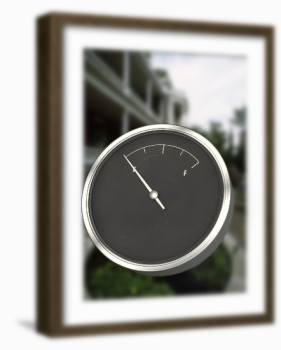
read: 0
